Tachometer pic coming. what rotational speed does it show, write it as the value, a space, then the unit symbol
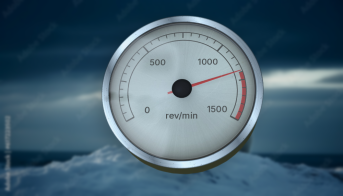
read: 1200 rpm
